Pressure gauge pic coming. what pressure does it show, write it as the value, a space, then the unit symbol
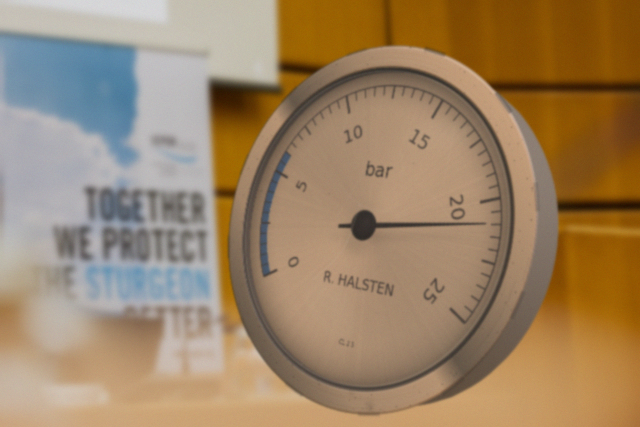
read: 21 bar
